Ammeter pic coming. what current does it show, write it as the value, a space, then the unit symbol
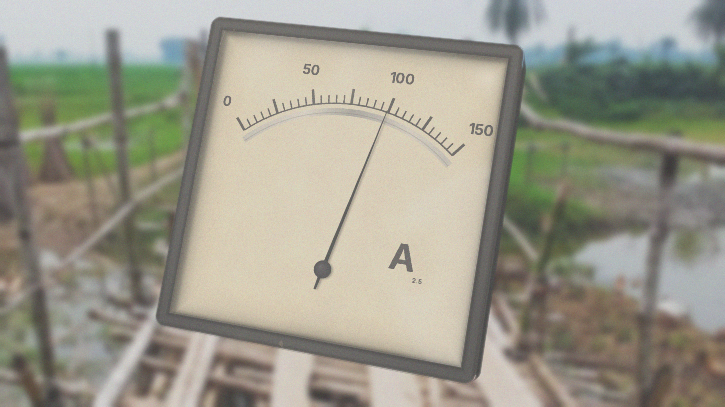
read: 100 A
